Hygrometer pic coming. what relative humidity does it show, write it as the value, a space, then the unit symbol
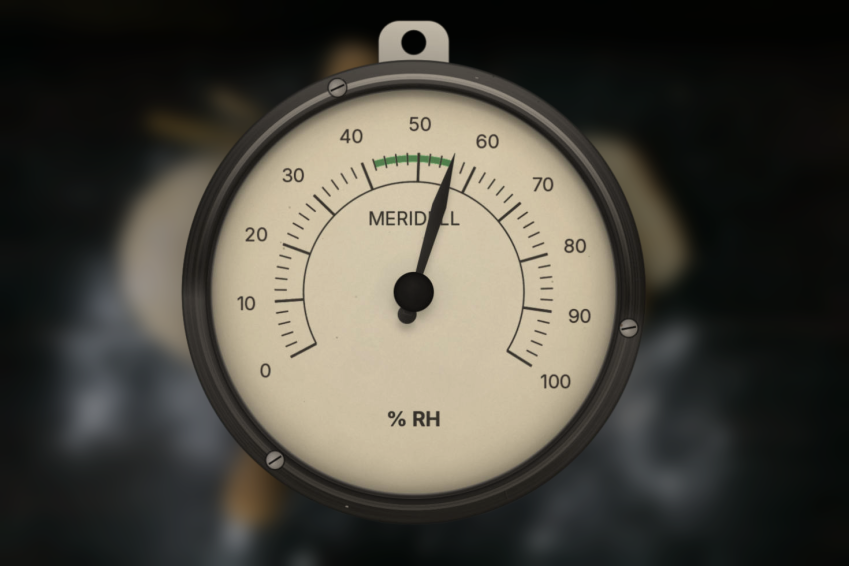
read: 56 %
